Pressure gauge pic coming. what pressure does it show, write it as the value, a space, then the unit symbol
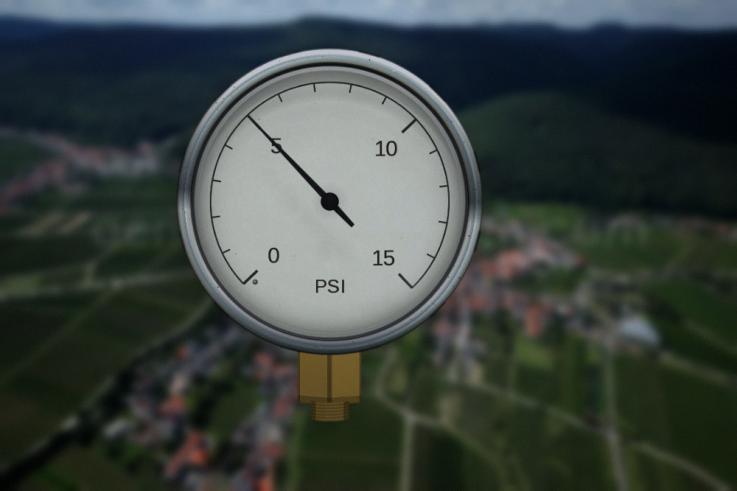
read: 5 psi
